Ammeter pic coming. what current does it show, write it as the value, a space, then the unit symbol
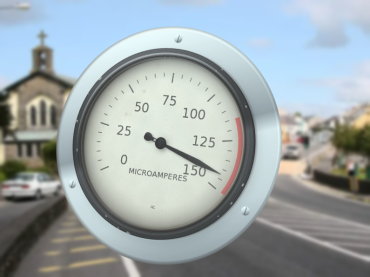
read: 142.5 µA
